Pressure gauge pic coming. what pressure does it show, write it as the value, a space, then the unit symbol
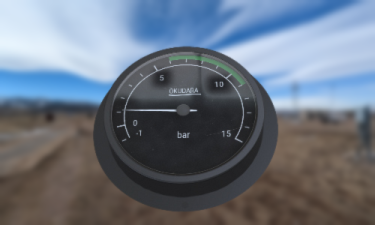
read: 1 bar
